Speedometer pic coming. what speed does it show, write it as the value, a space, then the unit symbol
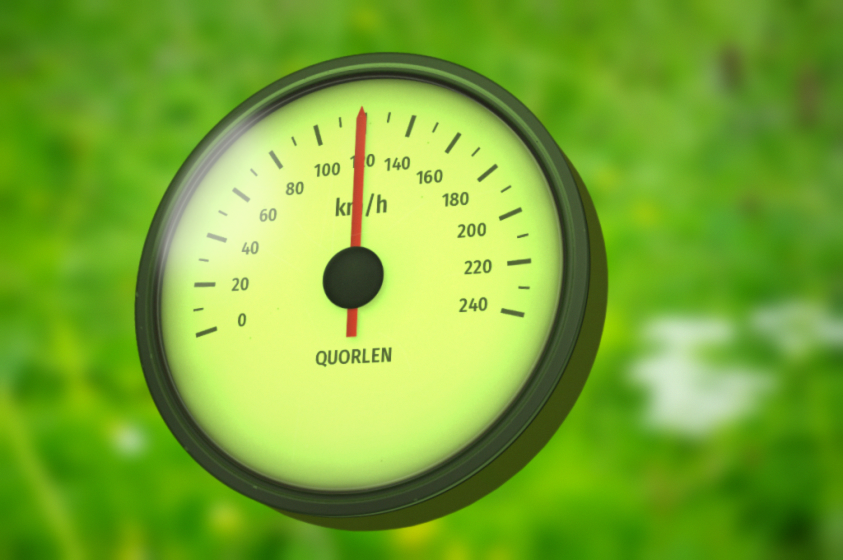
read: 120 km/h
